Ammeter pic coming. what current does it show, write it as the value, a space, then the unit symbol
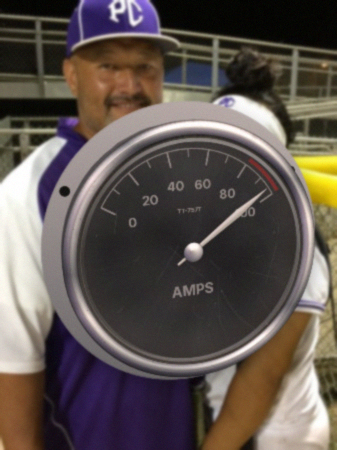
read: 95 A
